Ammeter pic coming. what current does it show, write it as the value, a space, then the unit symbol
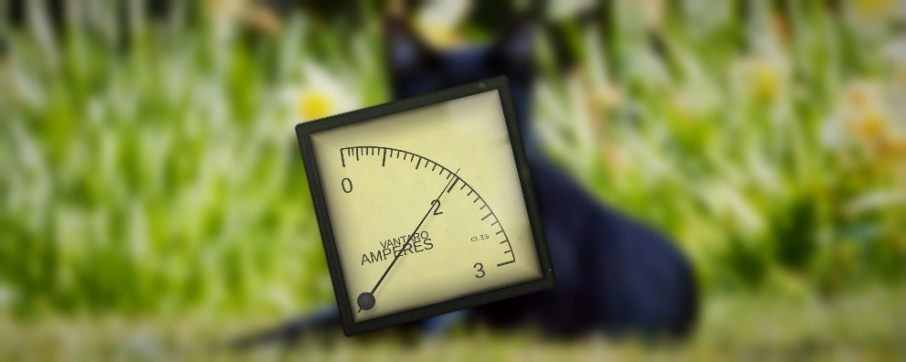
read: 1.95 A
